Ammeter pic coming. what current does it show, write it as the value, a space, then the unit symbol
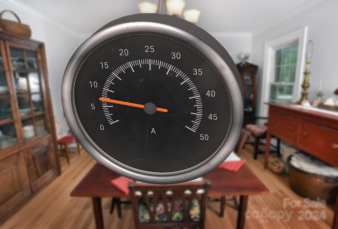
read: 7.5 A
